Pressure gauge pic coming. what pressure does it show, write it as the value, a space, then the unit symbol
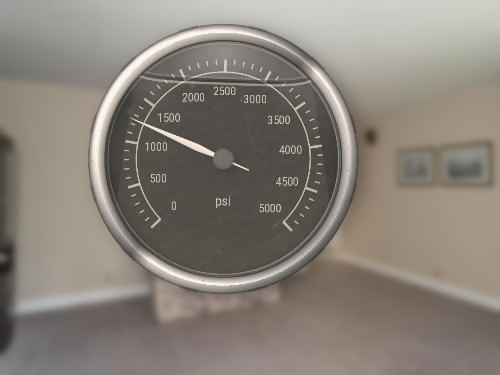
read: 1250 psi
